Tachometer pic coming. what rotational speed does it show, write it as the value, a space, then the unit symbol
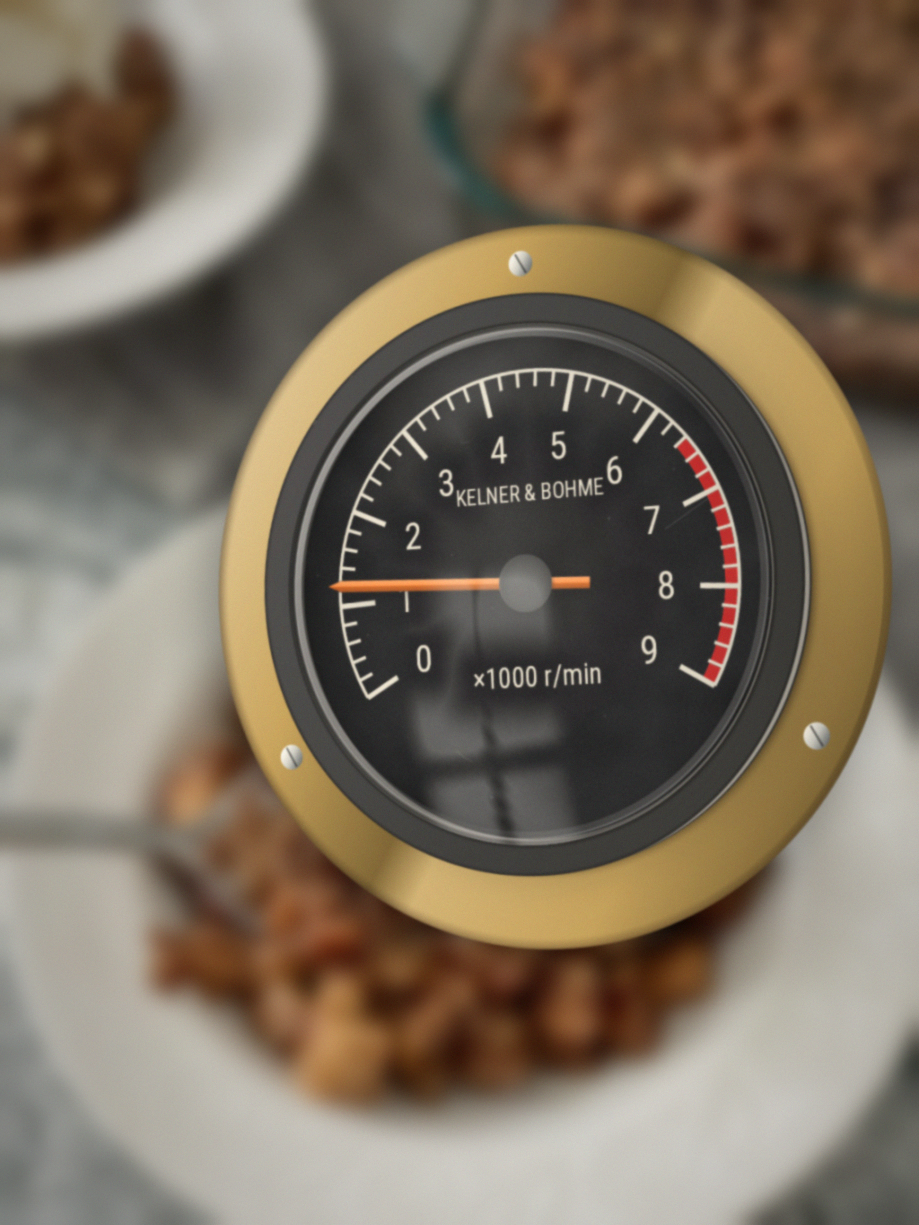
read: 1200 rpm
